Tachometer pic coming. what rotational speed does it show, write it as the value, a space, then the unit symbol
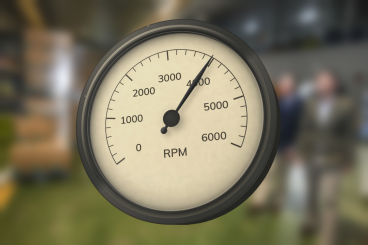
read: 4000 rpm
